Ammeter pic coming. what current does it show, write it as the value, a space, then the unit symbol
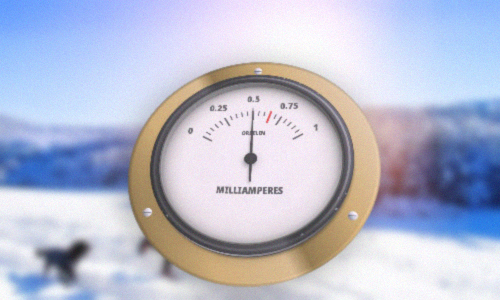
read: 0.5 mA
